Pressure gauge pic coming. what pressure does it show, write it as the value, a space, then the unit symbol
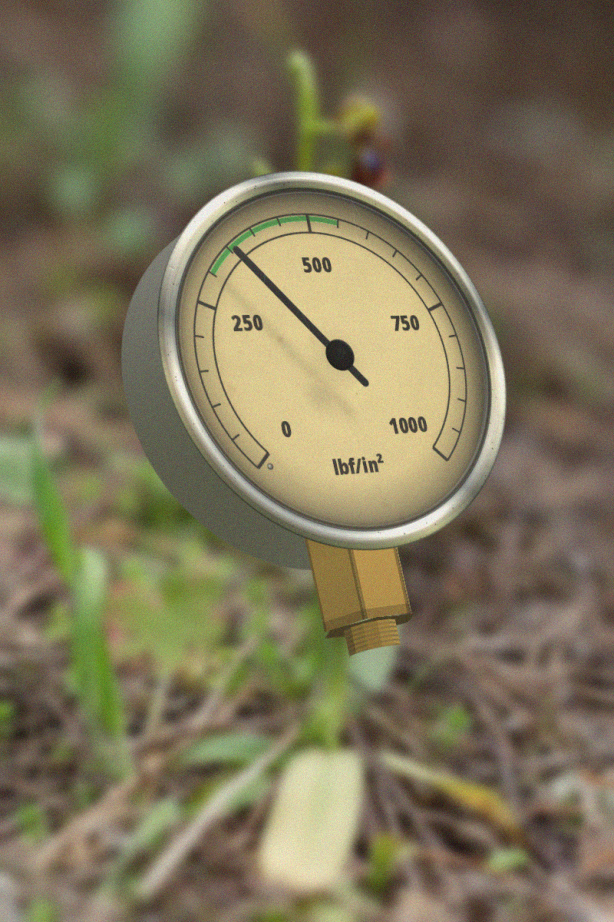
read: 350 psi
